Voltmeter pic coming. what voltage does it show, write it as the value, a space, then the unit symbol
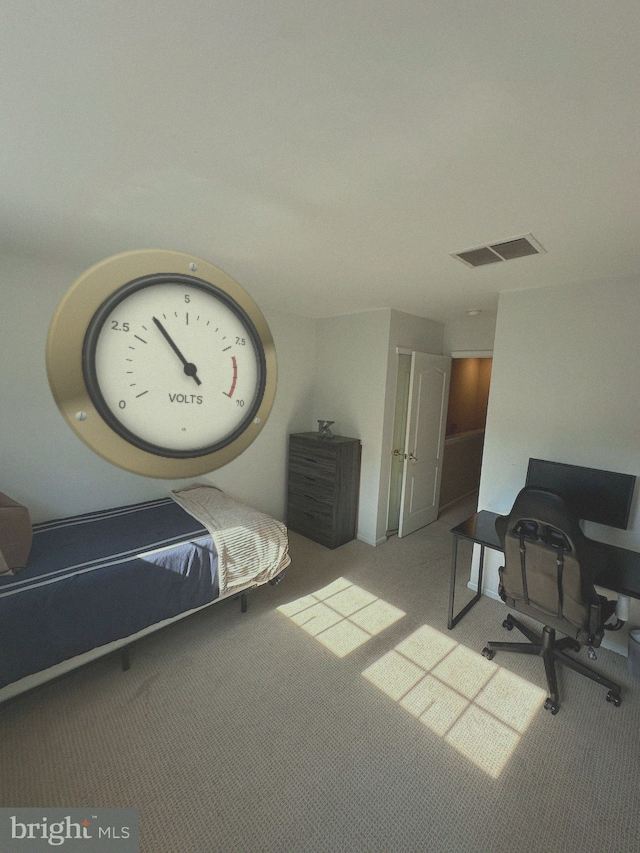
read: 3.5 V
